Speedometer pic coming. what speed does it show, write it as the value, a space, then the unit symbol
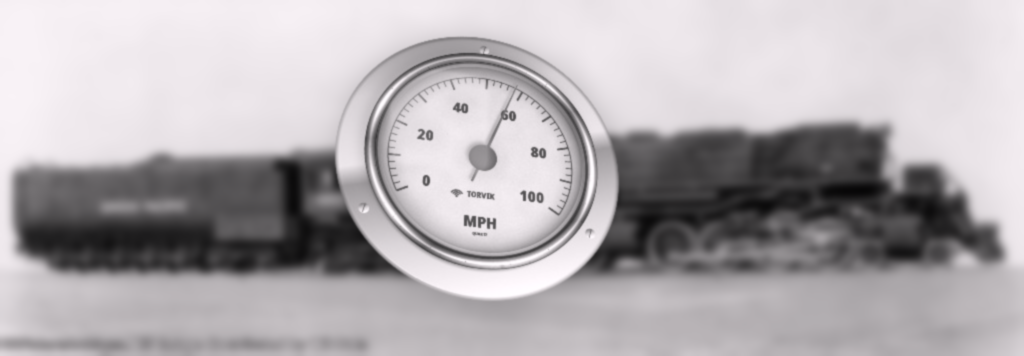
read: 58 mph
